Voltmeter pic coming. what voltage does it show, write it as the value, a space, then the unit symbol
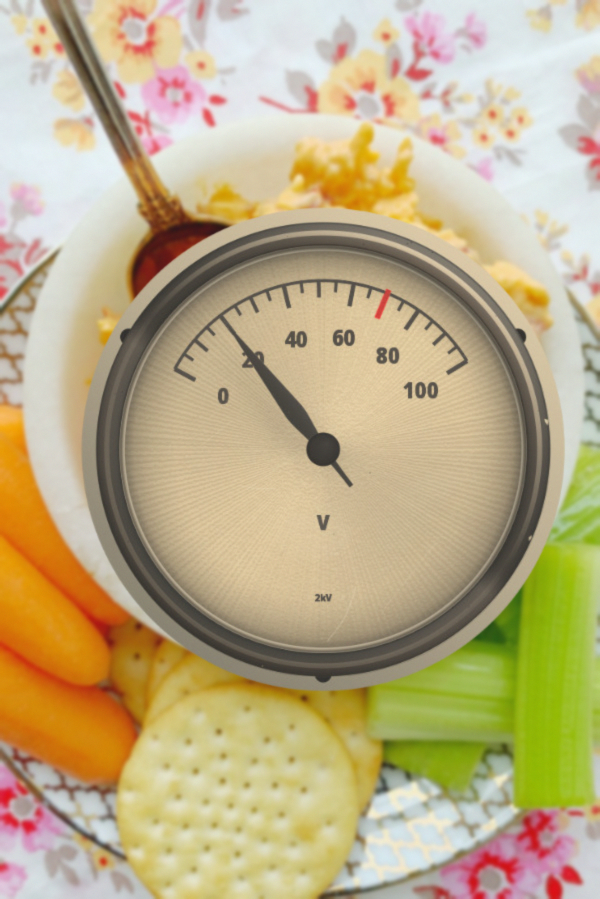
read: 20 V
